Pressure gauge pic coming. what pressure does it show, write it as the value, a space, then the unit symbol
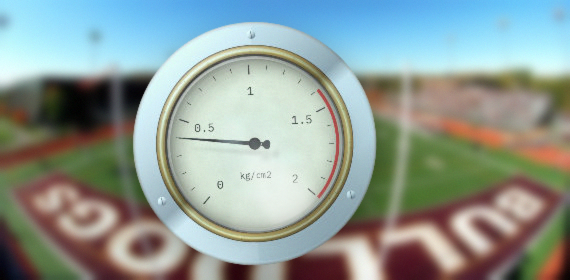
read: 0.4 kg/cm²
